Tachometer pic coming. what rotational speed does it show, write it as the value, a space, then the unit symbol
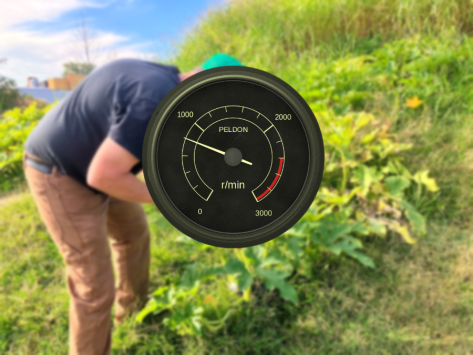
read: 800 rpm
